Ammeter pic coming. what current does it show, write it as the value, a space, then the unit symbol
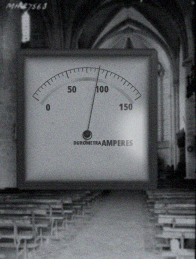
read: 90 A
